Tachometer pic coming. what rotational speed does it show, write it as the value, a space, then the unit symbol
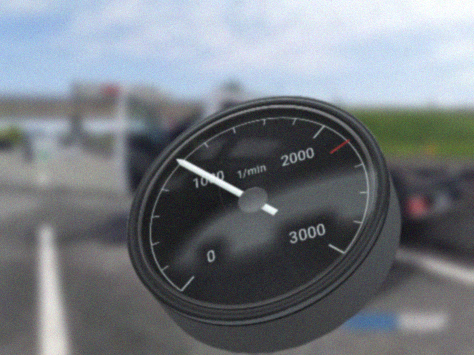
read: 1000 rpm
